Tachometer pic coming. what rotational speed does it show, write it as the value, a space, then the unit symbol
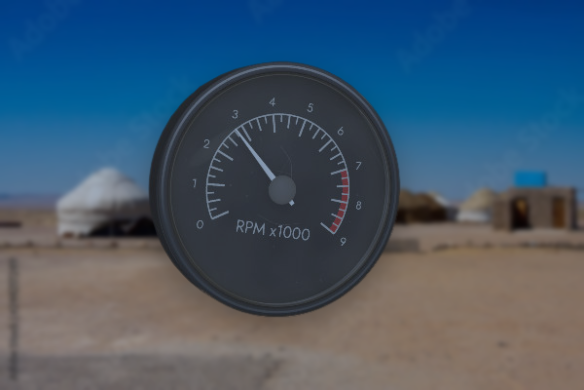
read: 2750 rpm
